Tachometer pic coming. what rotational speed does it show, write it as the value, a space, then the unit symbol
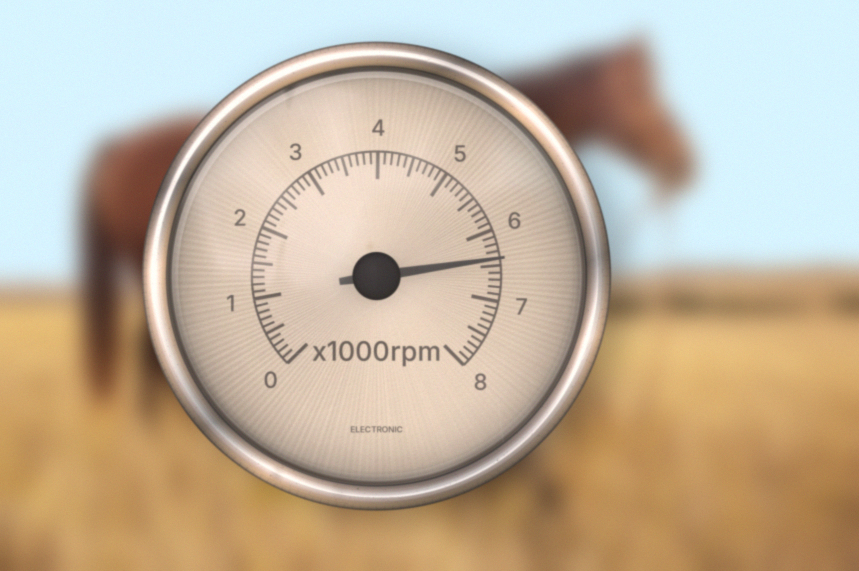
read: 6400 rpm
